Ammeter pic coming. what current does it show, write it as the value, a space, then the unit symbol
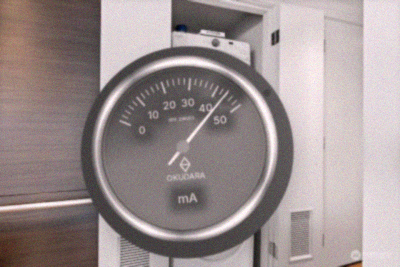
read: 44 mA
